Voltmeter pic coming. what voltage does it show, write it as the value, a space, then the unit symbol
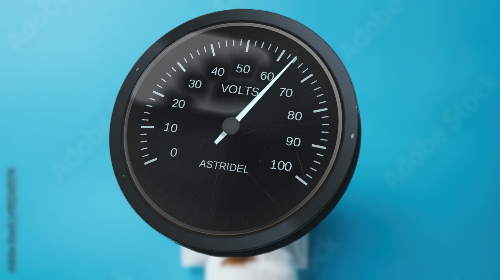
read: 64 V
